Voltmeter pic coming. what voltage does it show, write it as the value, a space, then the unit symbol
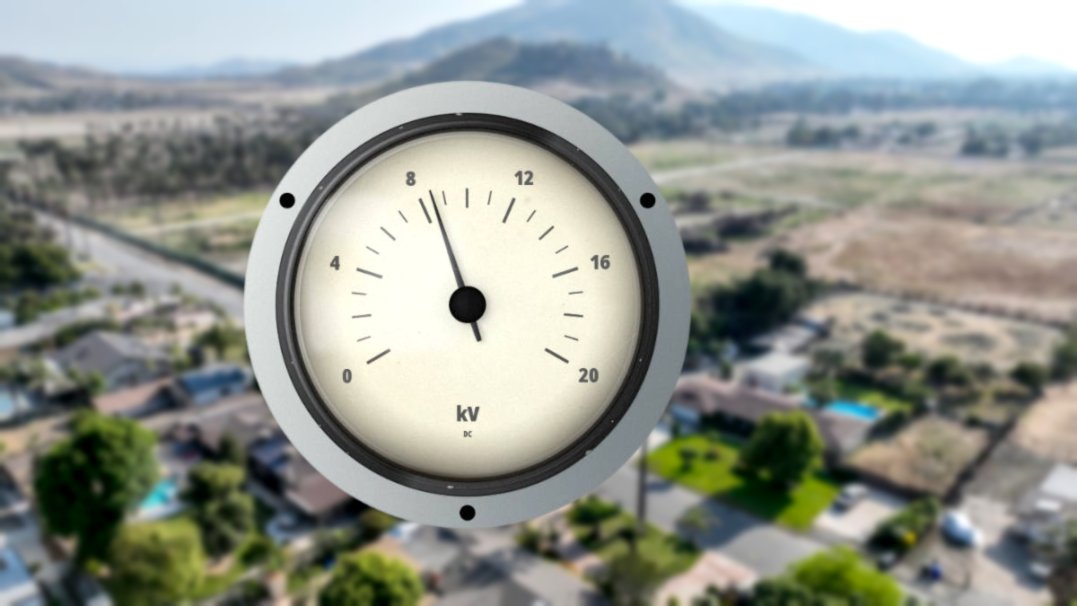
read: 8.5 kV
